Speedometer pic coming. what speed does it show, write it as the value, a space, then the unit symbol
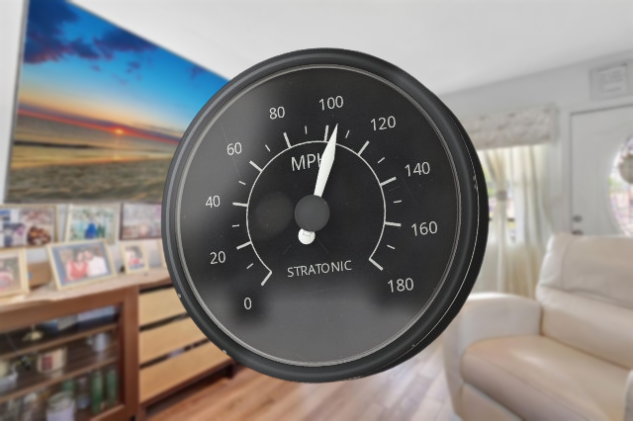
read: 105 mph
